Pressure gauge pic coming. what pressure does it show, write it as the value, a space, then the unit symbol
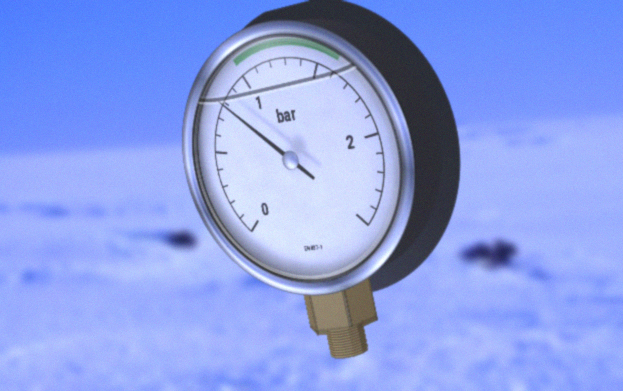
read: 0.8 bar
